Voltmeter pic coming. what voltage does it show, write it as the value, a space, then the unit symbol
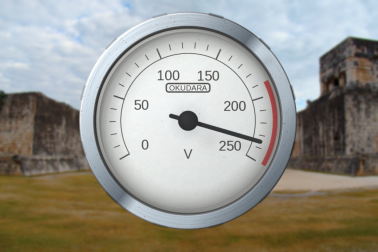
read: 235 V
